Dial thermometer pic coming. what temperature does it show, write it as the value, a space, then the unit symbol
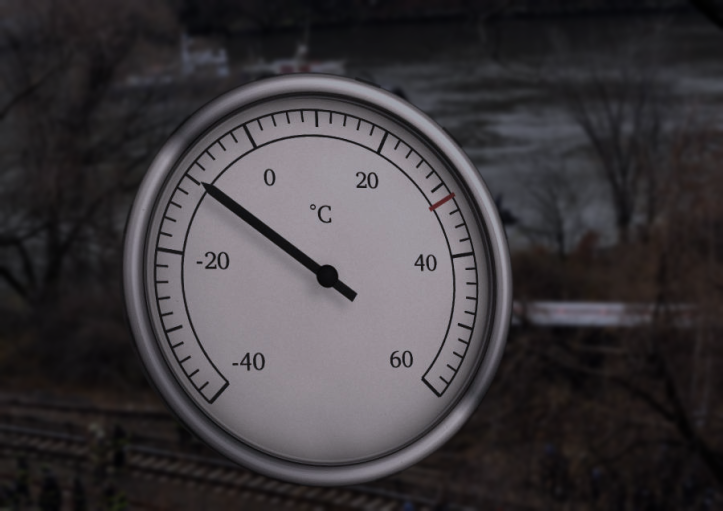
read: -10 °C
